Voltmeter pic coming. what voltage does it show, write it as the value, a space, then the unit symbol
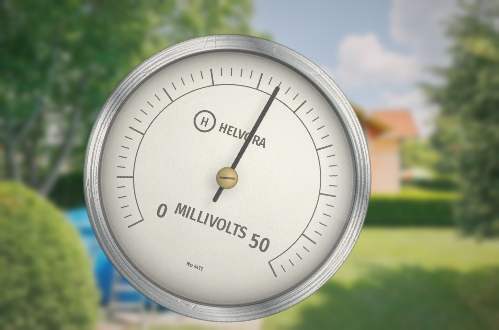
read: 27 mV
